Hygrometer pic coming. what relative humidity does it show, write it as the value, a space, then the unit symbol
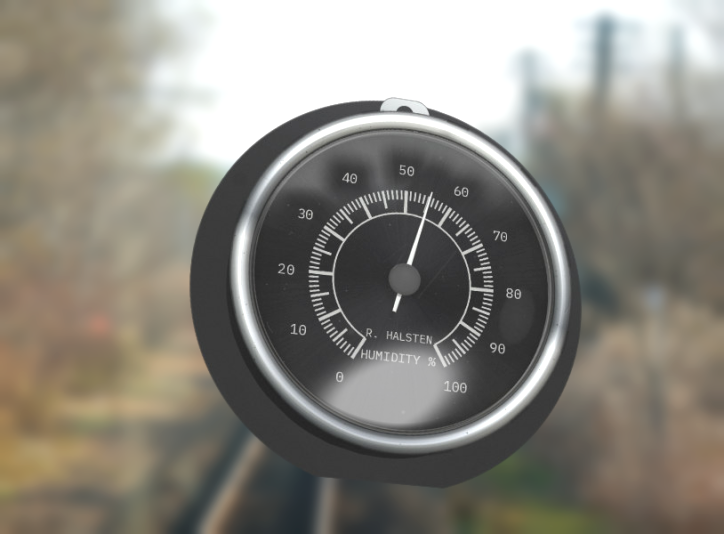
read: 55 %
